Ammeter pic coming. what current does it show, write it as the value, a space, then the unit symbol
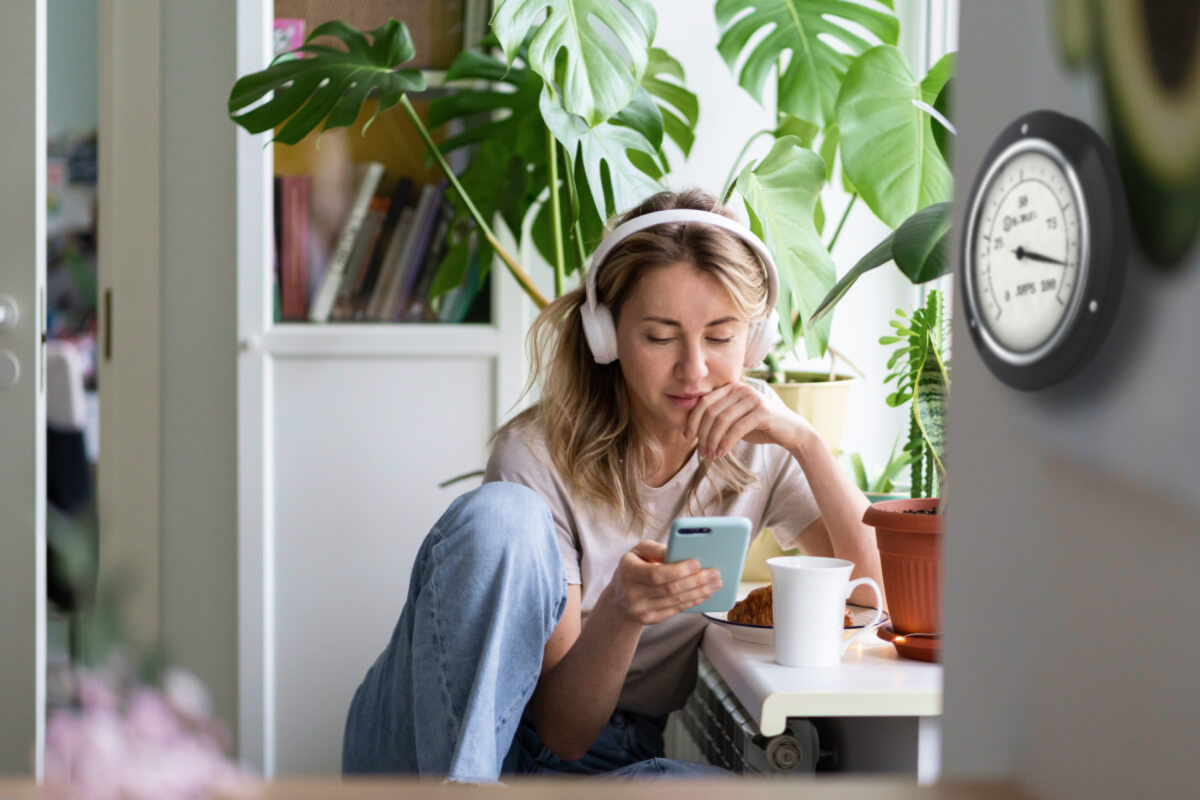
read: 90 A
